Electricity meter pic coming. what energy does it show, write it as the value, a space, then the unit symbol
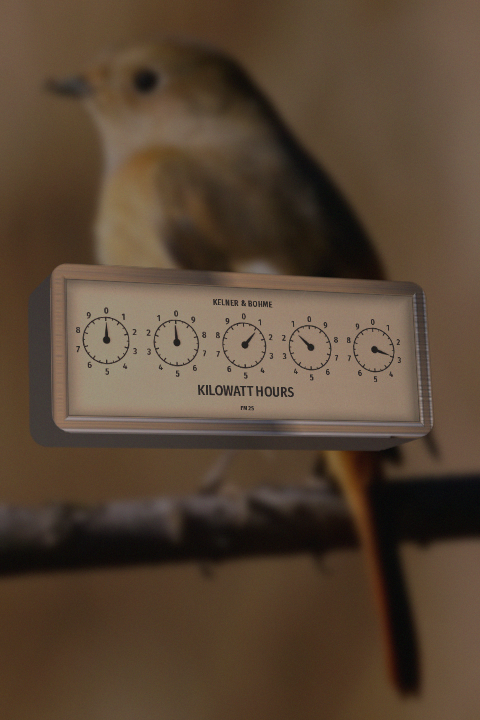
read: 113 kWh
